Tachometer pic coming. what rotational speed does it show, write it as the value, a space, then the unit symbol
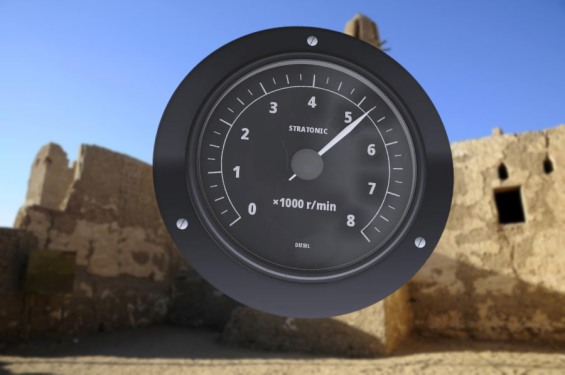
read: 5250 rpm
